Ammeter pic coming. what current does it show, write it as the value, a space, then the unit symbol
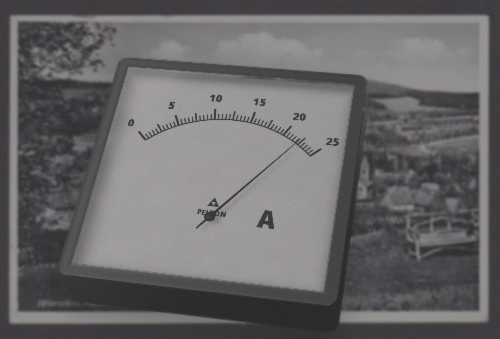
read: 22.5 A
